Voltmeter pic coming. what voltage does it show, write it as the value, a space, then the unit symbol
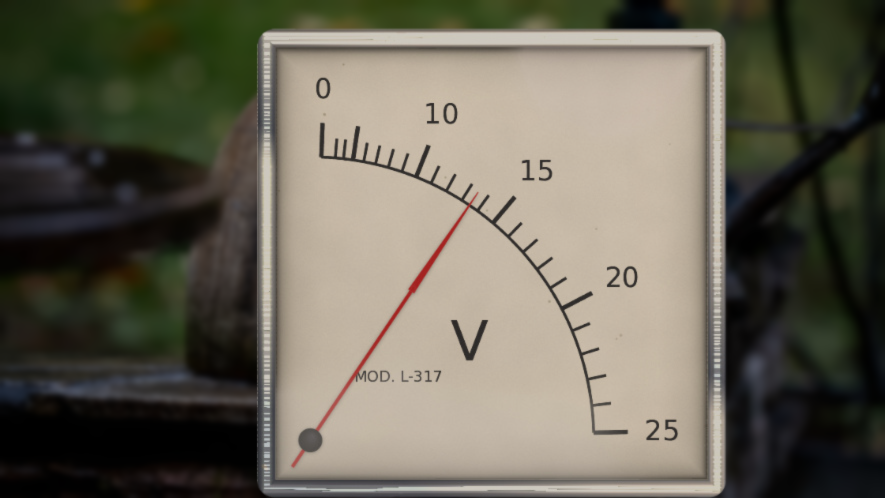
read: 13.5 V
